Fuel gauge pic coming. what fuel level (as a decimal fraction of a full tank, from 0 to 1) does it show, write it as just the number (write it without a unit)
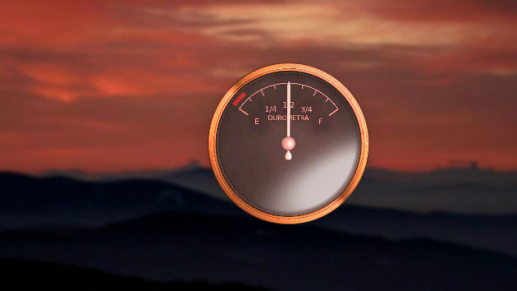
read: 0.5
